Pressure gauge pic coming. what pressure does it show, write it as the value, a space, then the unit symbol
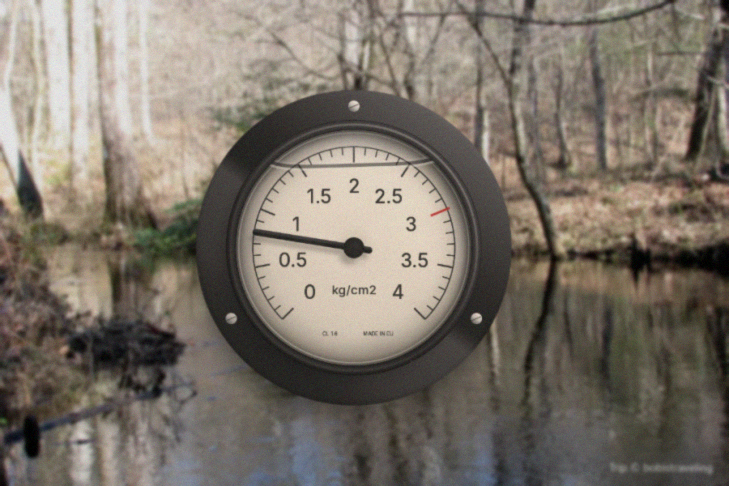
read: 0.8 kg/cm²
